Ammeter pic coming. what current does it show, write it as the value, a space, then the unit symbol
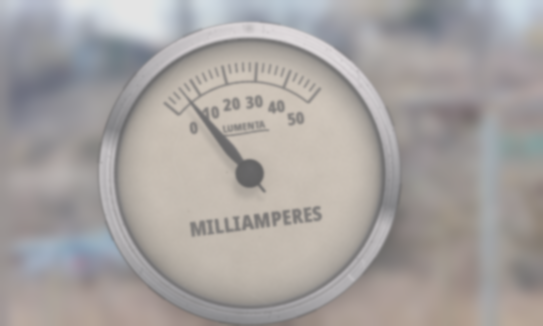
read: 6 mA
